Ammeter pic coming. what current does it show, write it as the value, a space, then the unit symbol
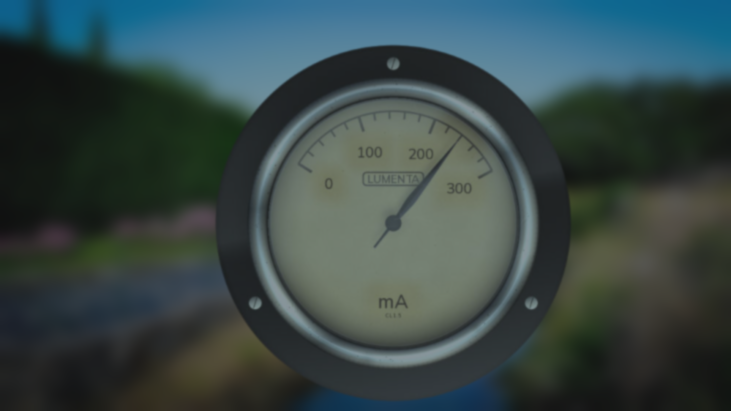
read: 240 mA
